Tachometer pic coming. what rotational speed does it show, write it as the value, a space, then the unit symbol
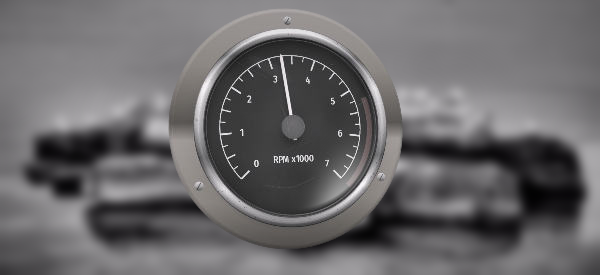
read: 3250 rpm
